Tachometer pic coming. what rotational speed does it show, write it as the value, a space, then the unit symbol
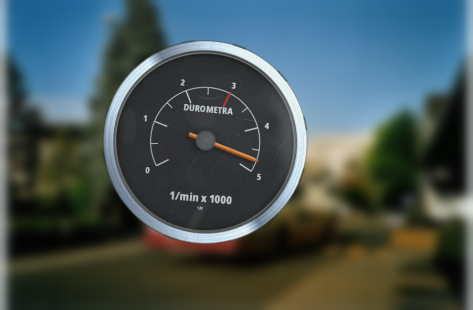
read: 4750 rpm
